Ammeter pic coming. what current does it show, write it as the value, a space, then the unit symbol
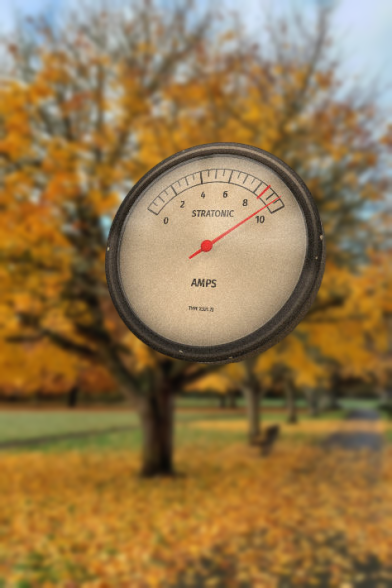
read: 9.5 A
